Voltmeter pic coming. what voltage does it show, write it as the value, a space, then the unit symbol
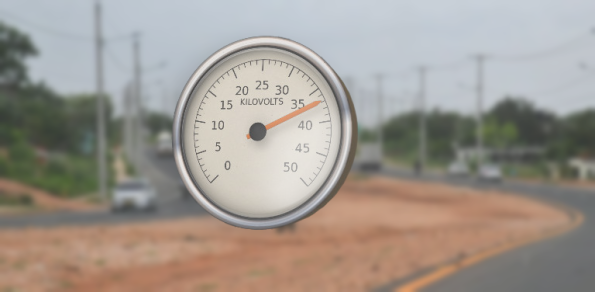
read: 37 kV
